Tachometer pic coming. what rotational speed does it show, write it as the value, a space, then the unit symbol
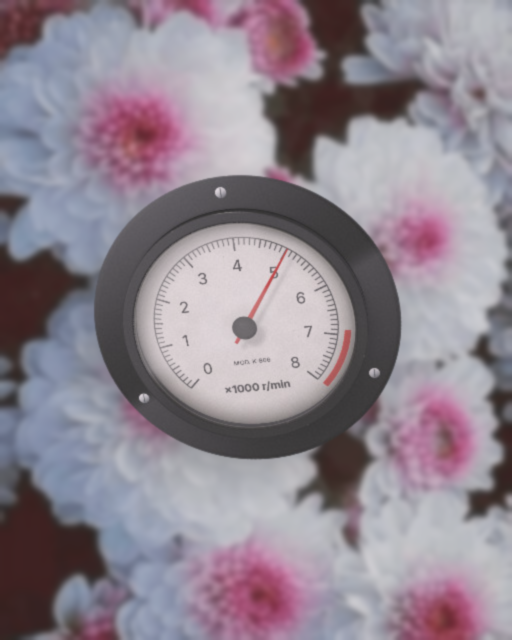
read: 5000 rpm
